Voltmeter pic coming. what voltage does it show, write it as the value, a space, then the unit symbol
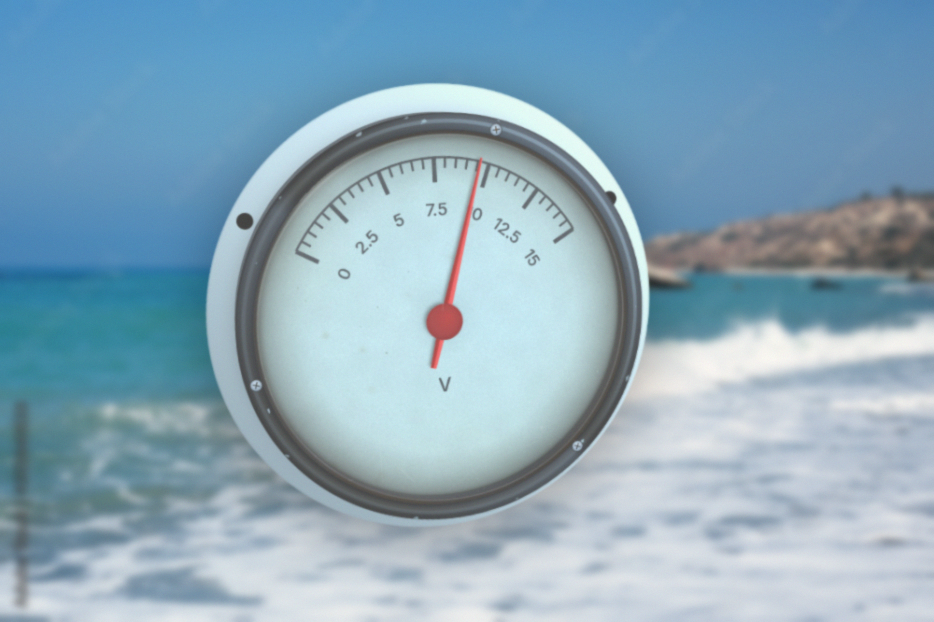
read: 9.5 V
